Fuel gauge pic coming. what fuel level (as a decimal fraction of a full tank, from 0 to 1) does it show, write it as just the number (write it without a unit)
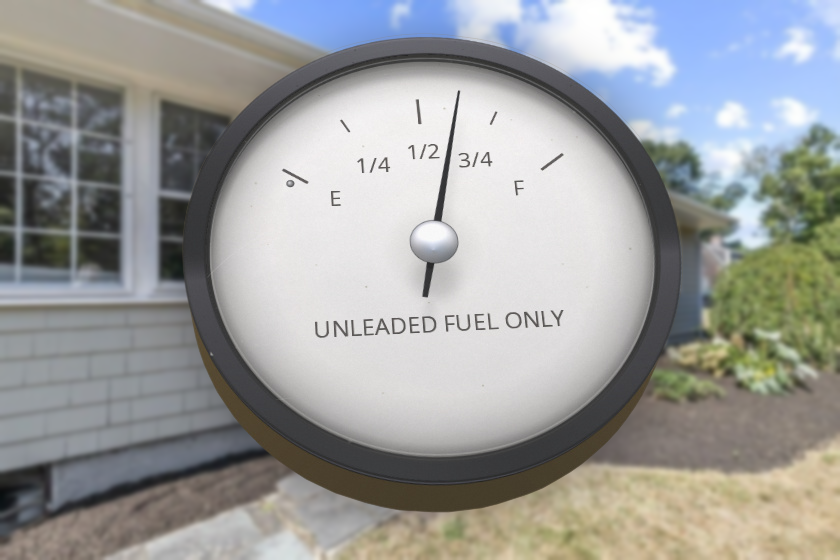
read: 0.625
